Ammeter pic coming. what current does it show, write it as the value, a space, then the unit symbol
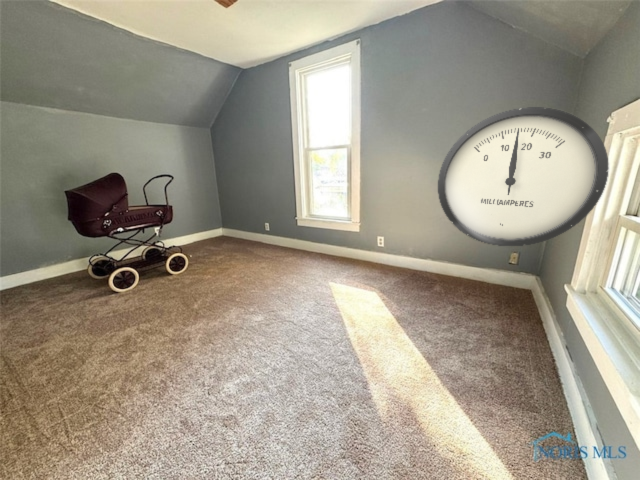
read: 15 mA
